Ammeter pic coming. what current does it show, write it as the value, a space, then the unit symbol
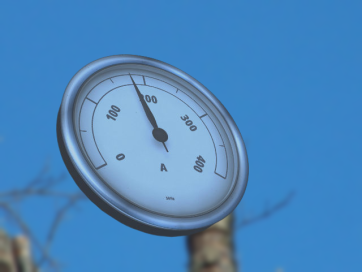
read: 175 A
